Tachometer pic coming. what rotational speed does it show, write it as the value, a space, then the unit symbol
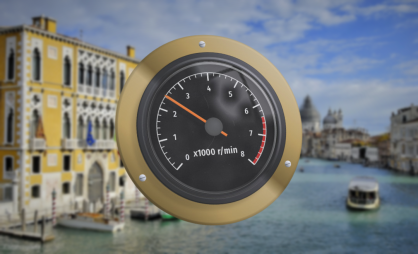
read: 2400 rpm
